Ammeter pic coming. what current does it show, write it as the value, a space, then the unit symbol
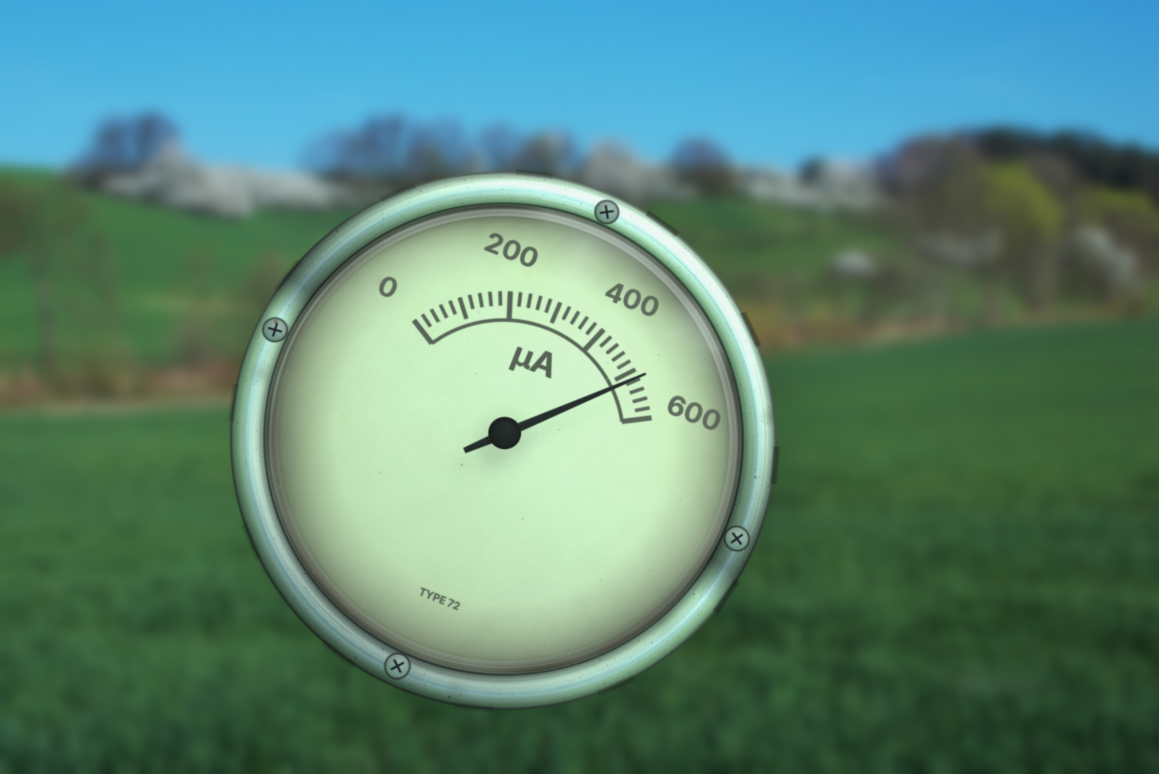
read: 520 µA
